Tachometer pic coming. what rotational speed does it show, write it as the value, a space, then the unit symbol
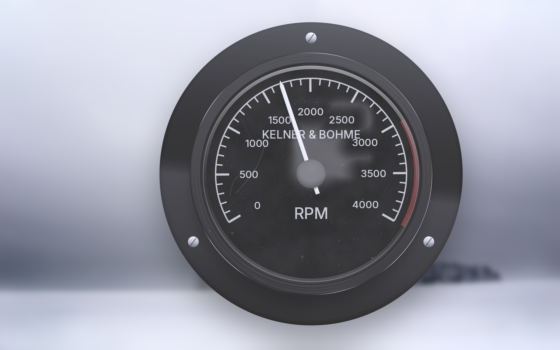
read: 1700 rpm
